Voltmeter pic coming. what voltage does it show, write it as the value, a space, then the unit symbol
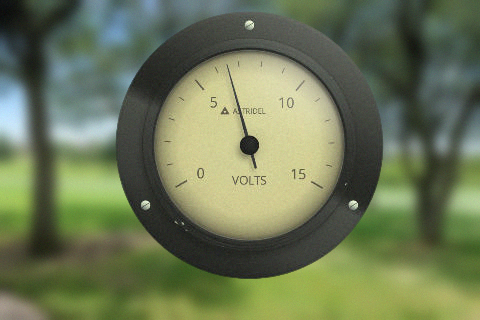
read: 6.5 V
